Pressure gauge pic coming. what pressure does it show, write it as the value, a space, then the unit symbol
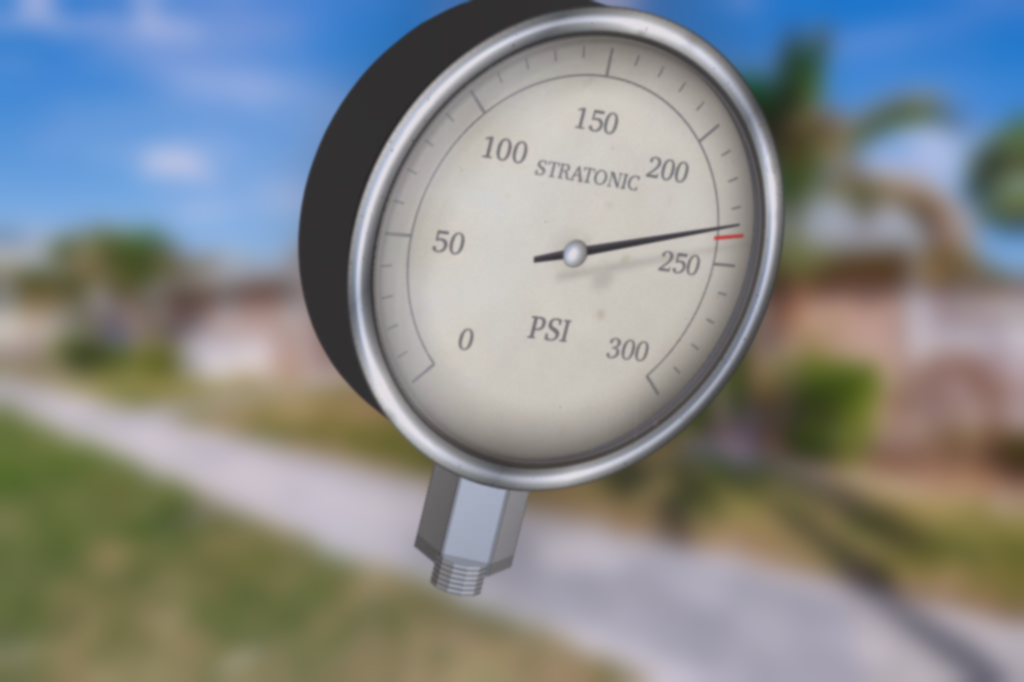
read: 235 psi
